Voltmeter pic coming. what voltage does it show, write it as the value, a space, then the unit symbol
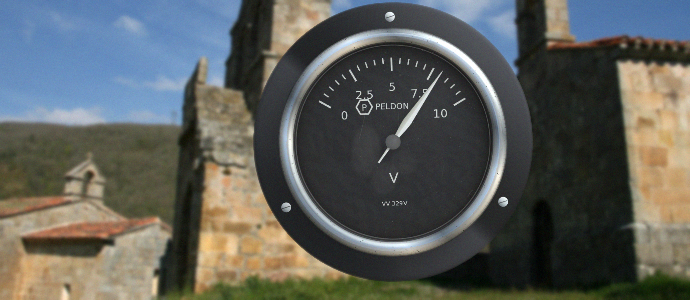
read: 8 V
